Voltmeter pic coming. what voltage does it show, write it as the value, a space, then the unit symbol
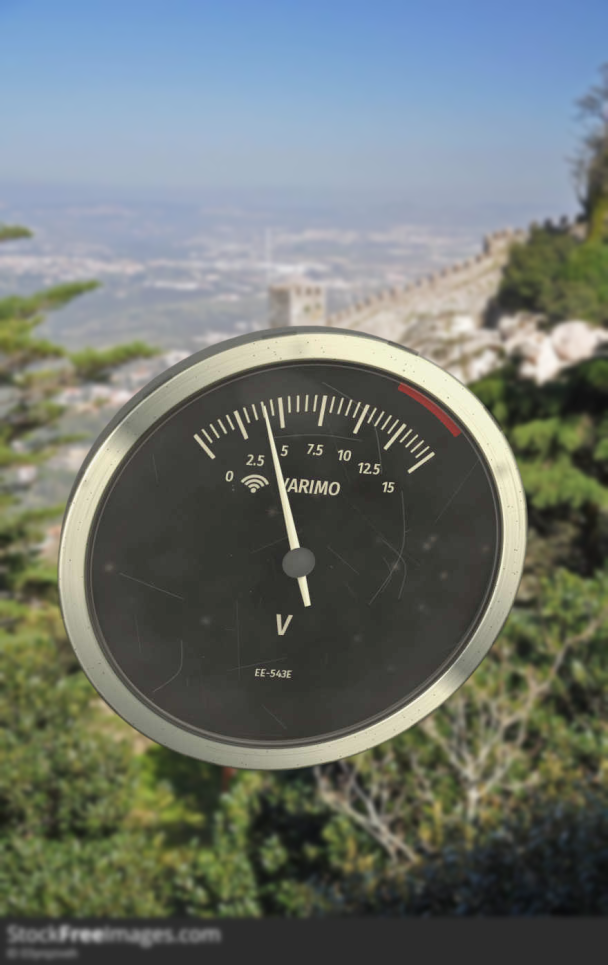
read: 4 V
